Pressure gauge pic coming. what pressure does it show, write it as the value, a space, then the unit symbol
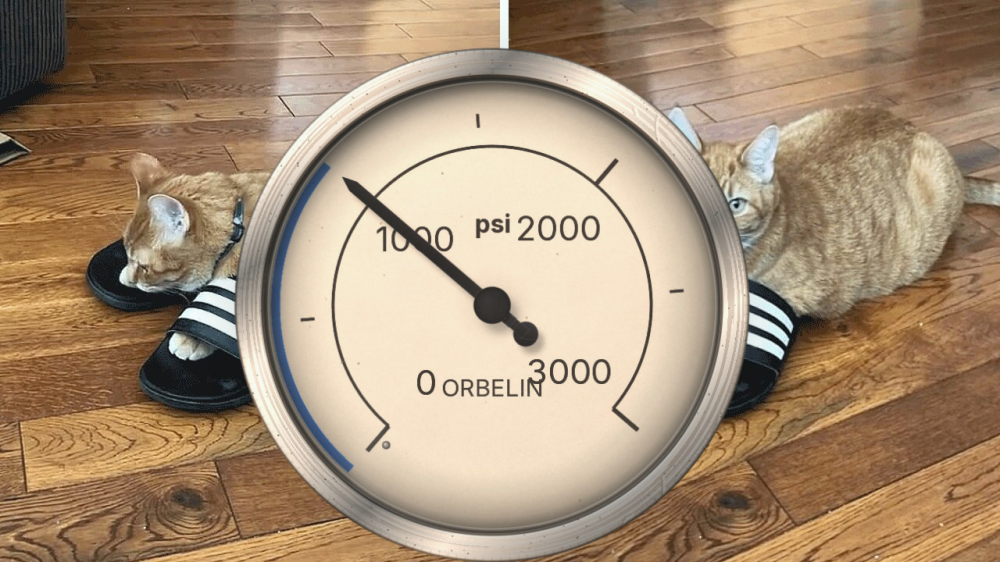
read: 1000 psi
